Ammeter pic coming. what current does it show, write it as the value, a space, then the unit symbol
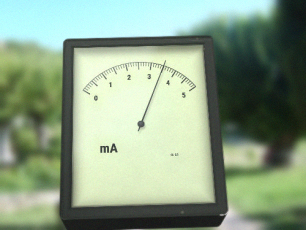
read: 3.5 mA
